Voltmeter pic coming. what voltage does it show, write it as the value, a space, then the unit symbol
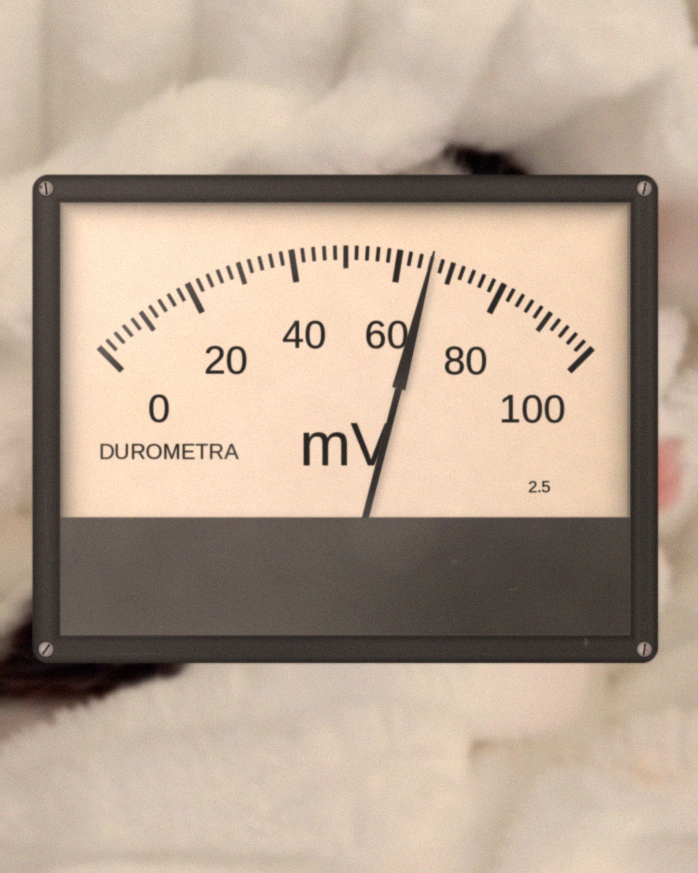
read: 66 mV
